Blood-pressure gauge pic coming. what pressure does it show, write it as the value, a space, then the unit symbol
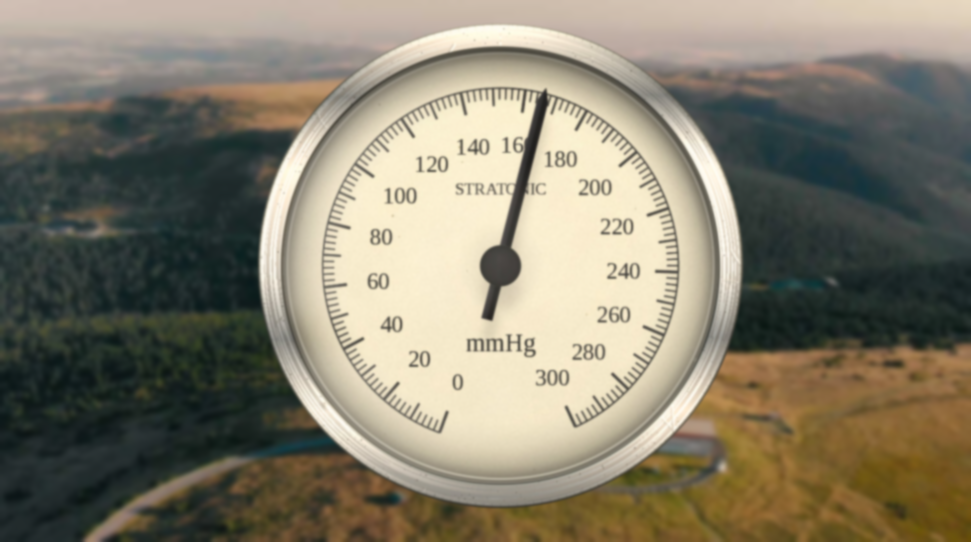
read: 166 mmHg
